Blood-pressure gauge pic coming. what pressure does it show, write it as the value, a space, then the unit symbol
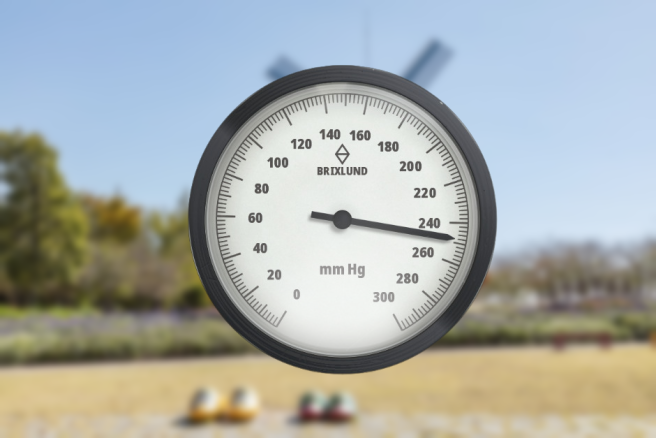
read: 248 mmHg
